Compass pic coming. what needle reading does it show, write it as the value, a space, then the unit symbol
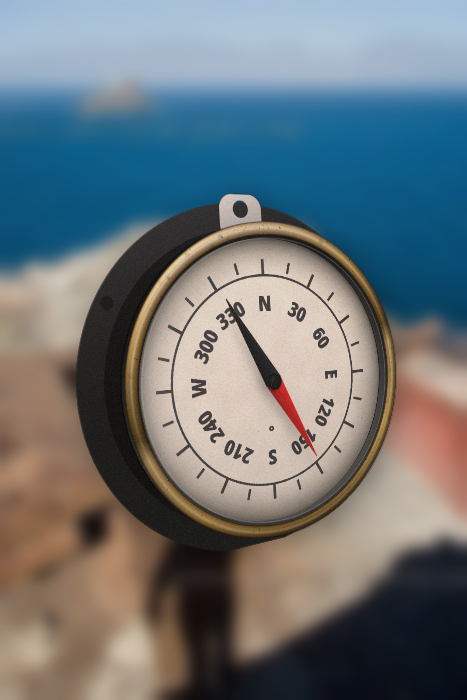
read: 150 °
